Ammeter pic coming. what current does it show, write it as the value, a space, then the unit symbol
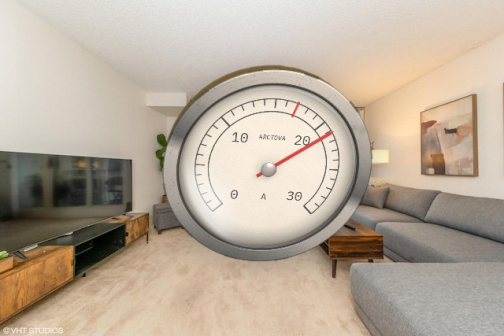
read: 21 A
